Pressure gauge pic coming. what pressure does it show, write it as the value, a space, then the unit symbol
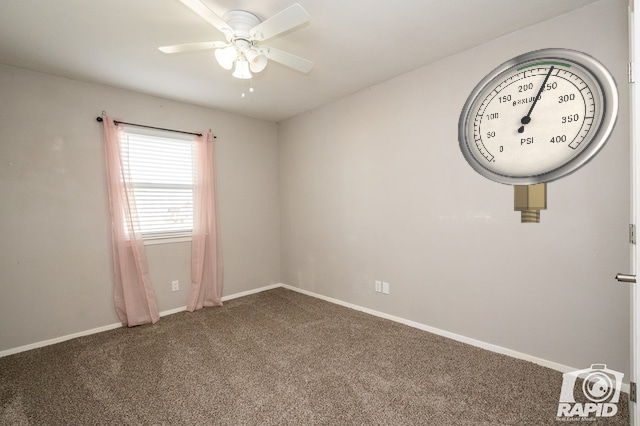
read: 240 psi
